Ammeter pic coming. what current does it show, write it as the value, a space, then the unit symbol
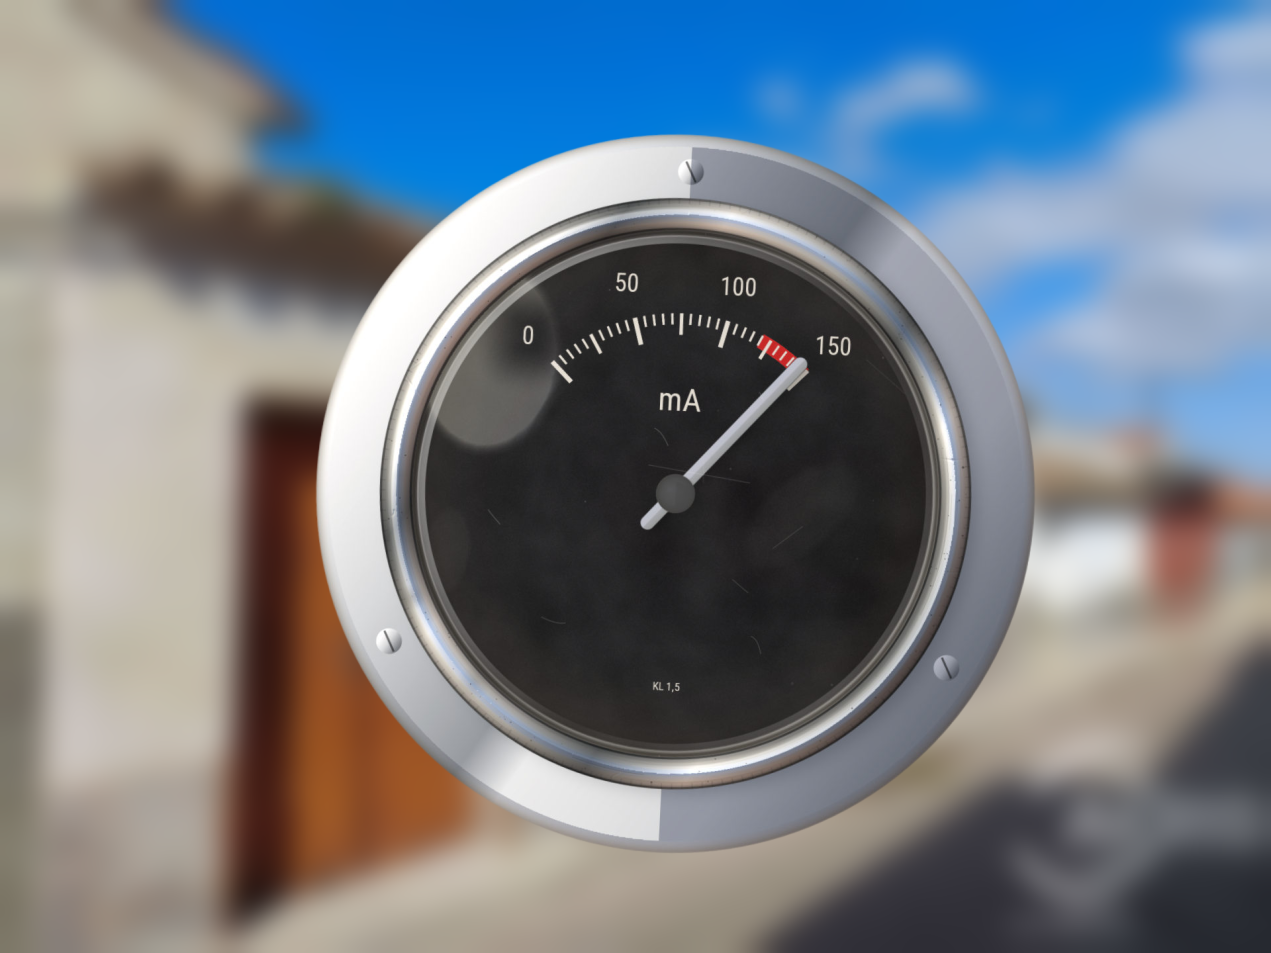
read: 145 mA
